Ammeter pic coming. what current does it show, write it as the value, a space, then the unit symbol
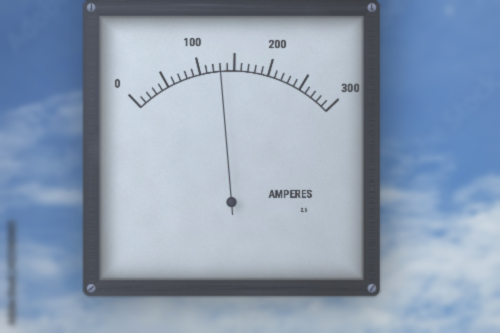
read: 130 A
